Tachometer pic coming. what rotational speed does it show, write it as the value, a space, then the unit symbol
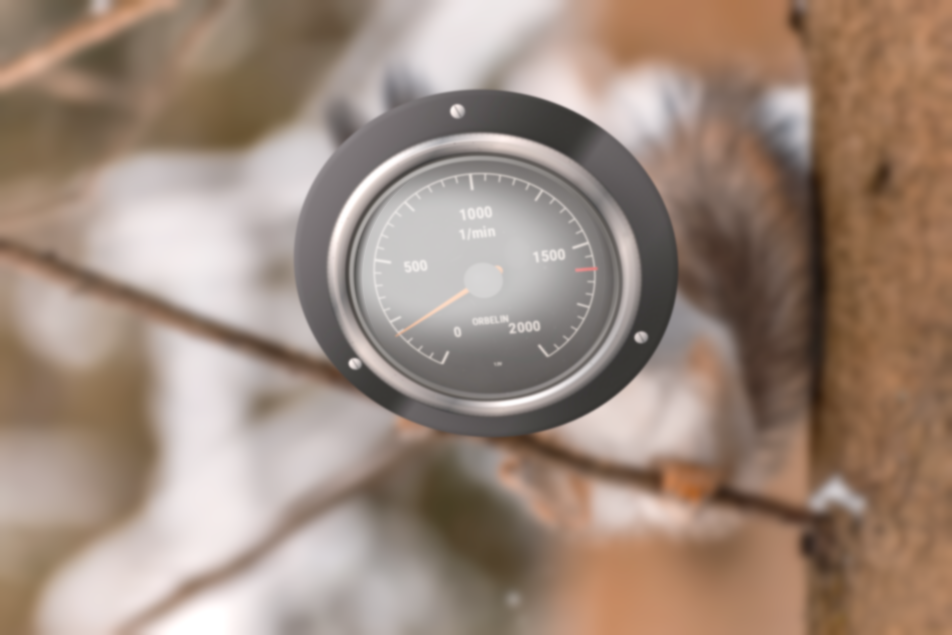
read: 200 rpm
